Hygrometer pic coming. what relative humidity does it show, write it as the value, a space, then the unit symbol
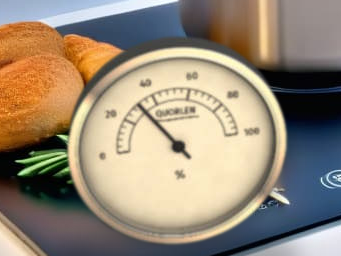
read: 32 %
